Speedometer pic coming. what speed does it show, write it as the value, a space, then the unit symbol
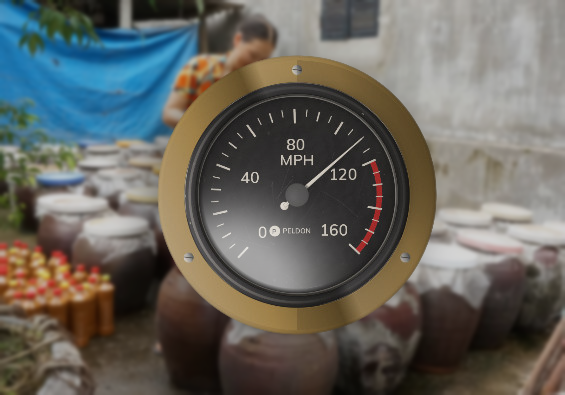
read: 110 mph
